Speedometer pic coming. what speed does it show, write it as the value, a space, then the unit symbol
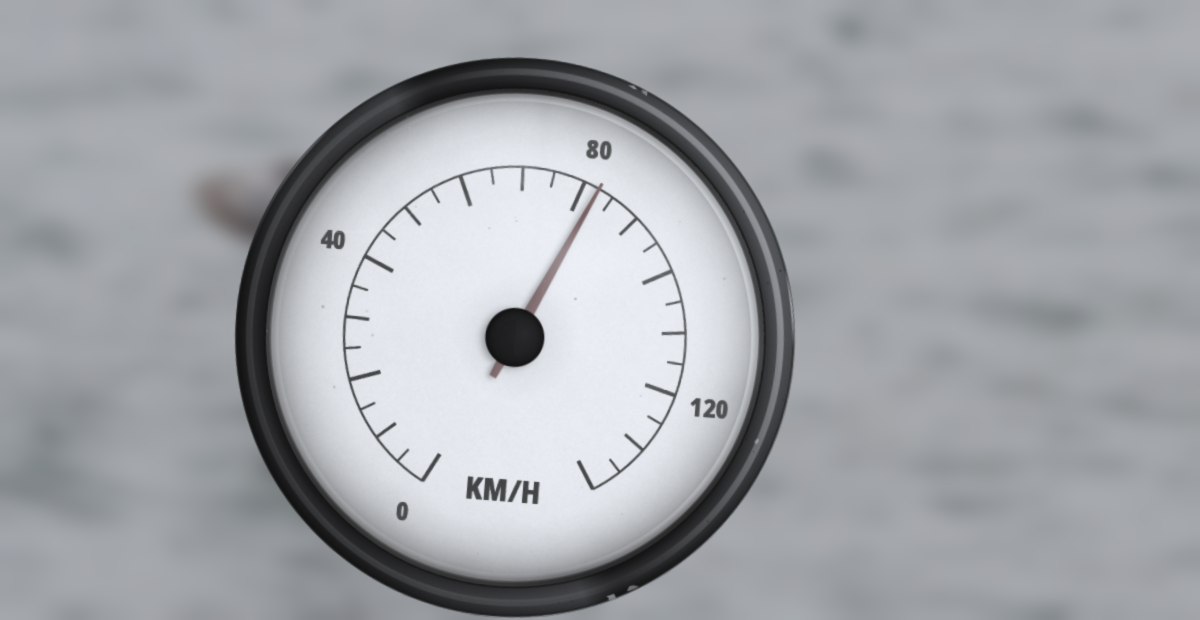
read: 82.5 km/h
